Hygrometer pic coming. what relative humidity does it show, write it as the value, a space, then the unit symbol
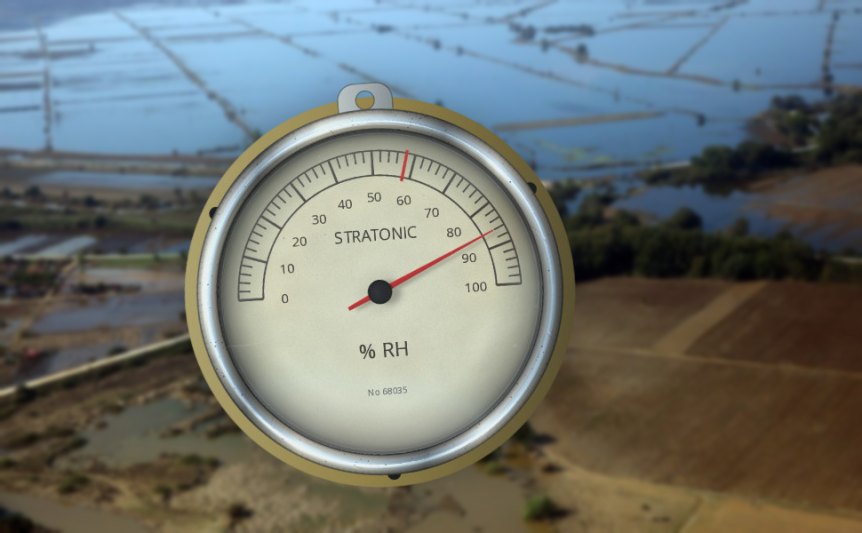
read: 86 %
